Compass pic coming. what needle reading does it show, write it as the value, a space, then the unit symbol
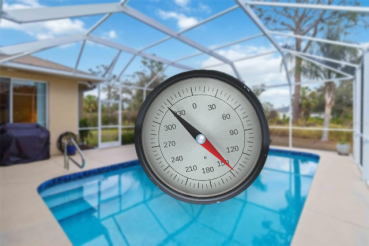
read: 145 °
